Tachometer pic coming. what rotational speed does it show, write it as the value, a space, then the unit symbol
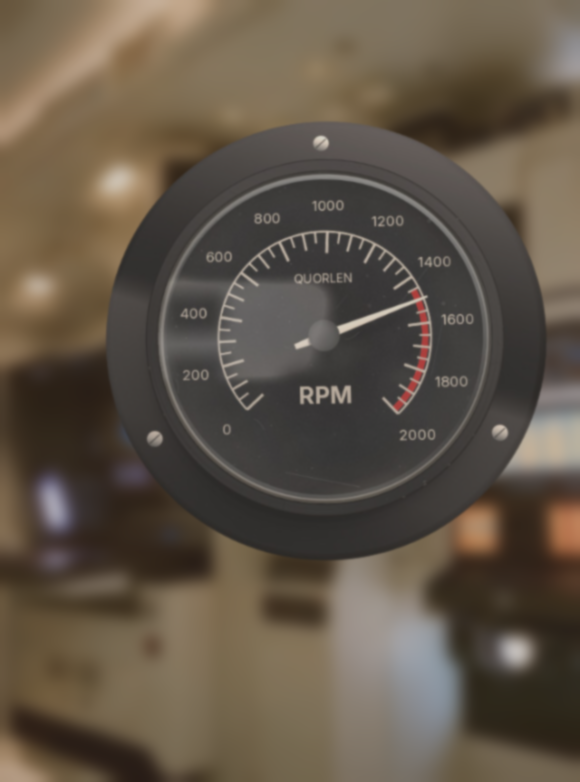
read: 1500 rpm
